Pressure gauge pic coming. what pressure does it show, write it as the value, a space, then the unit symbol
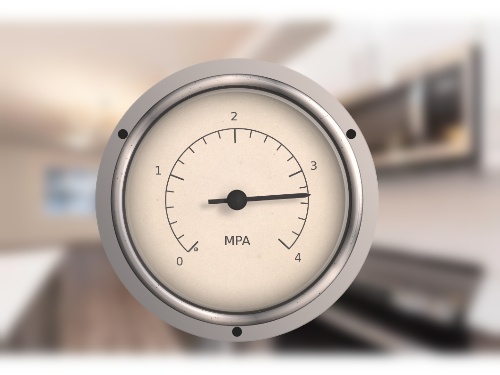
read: 3.3 MPa
